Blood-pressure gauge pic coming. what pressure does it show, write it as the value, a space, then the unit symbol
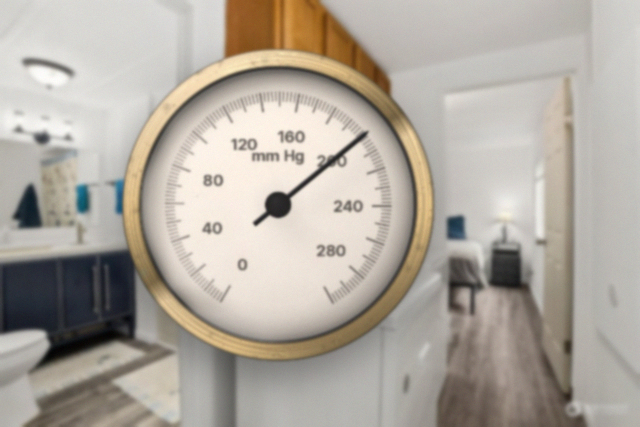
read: 200 mmHg
